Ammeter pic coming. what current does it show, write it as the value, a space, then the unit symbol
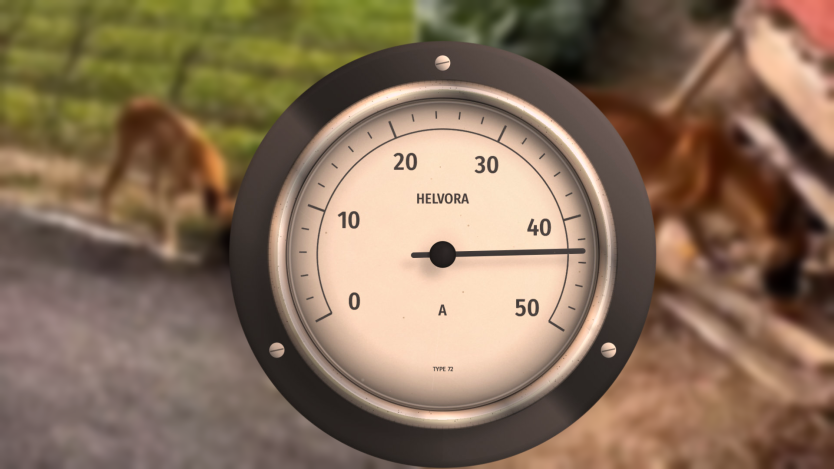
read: 43 A
